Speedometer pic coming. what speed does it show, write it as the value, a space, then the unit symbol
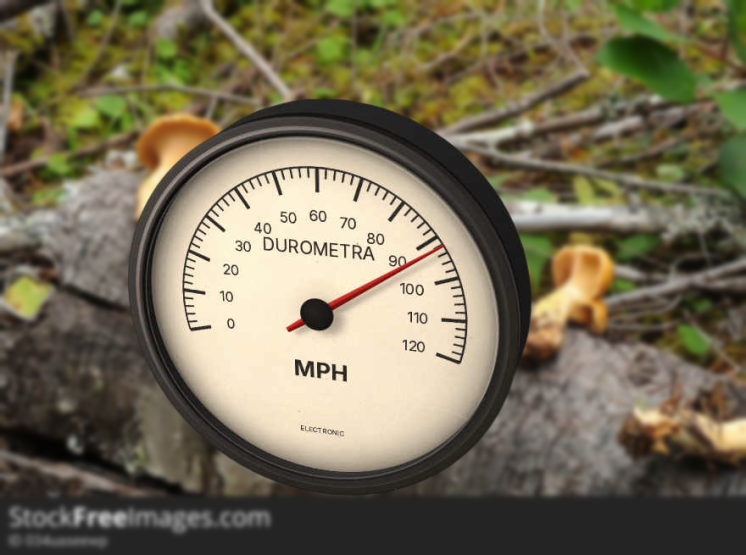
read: 92 mph
